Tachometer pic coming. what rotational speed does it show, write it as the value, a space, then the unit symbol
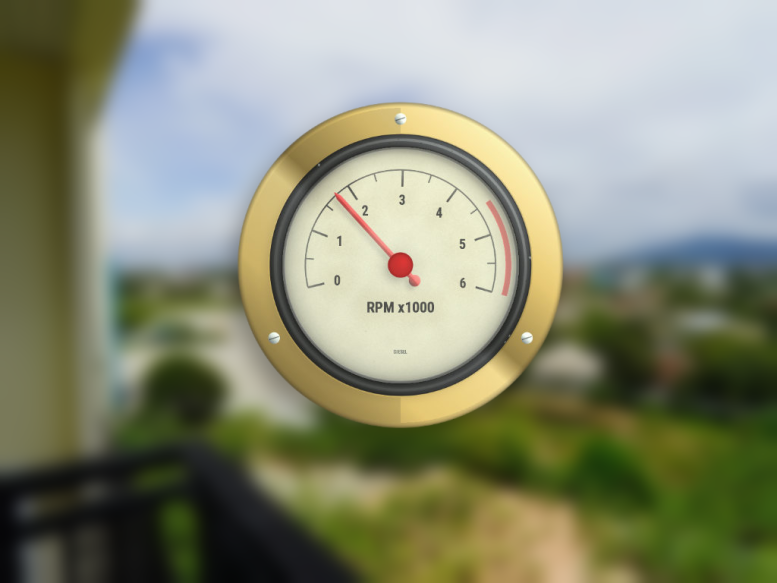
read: 1750 rpm
